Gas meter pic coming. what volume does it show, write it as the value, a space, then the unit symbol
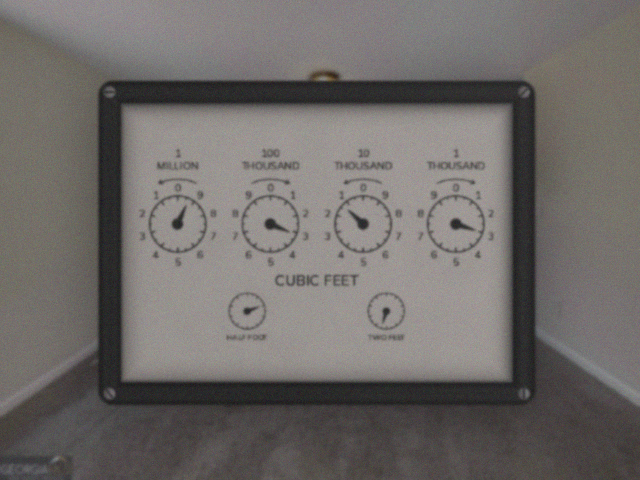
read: 931300 ft³
